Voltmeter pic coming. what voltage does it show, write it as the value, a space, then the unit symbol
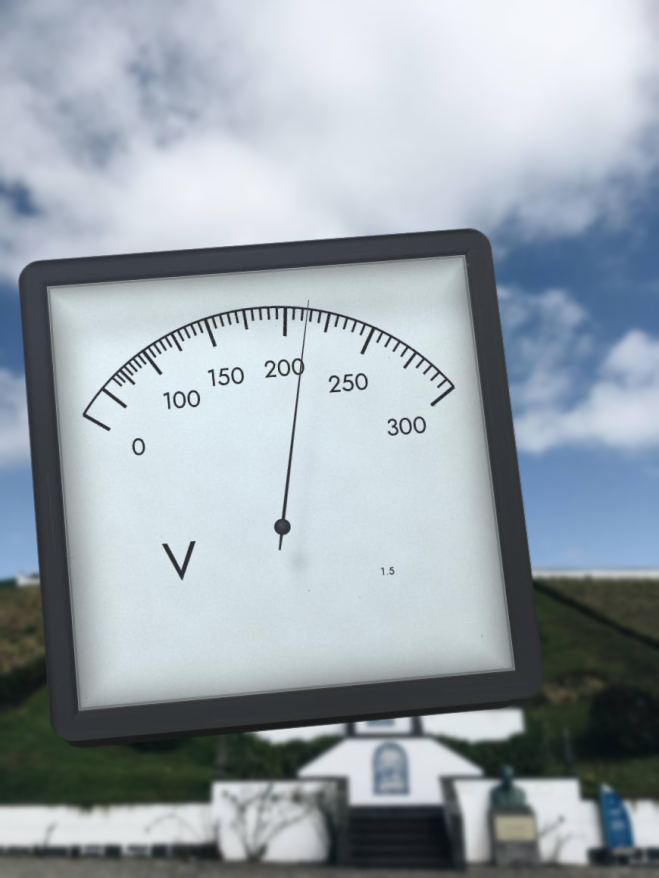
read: 212.5 V
